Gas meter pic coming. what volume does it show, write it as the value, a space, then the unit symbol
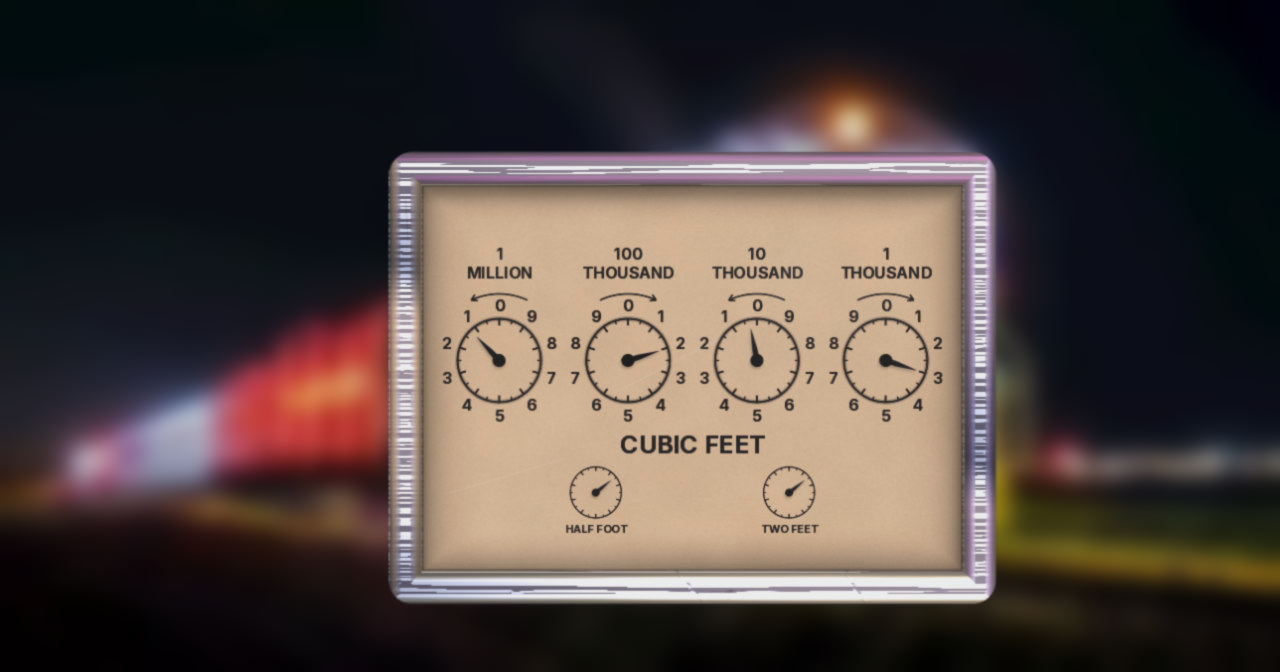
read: 120300 ft³
